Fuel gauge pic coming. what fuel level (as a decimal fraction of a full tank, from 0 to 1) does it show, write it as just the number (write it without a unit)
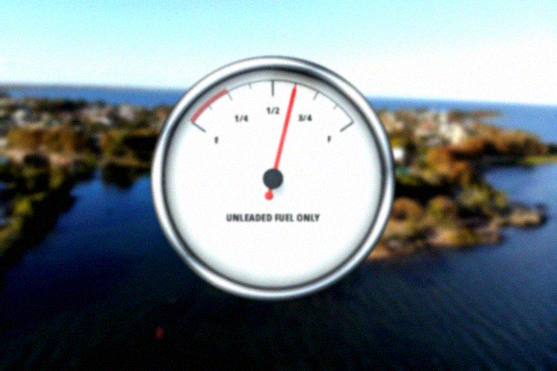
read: 0.625
